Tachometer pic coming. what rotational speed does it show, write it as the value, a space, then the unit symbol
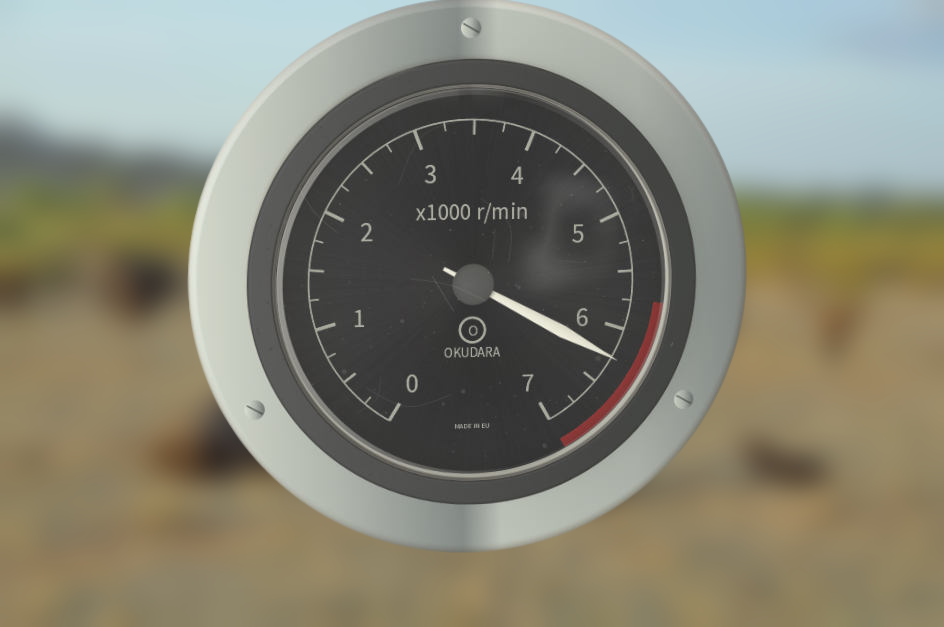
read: 6250 rpm
